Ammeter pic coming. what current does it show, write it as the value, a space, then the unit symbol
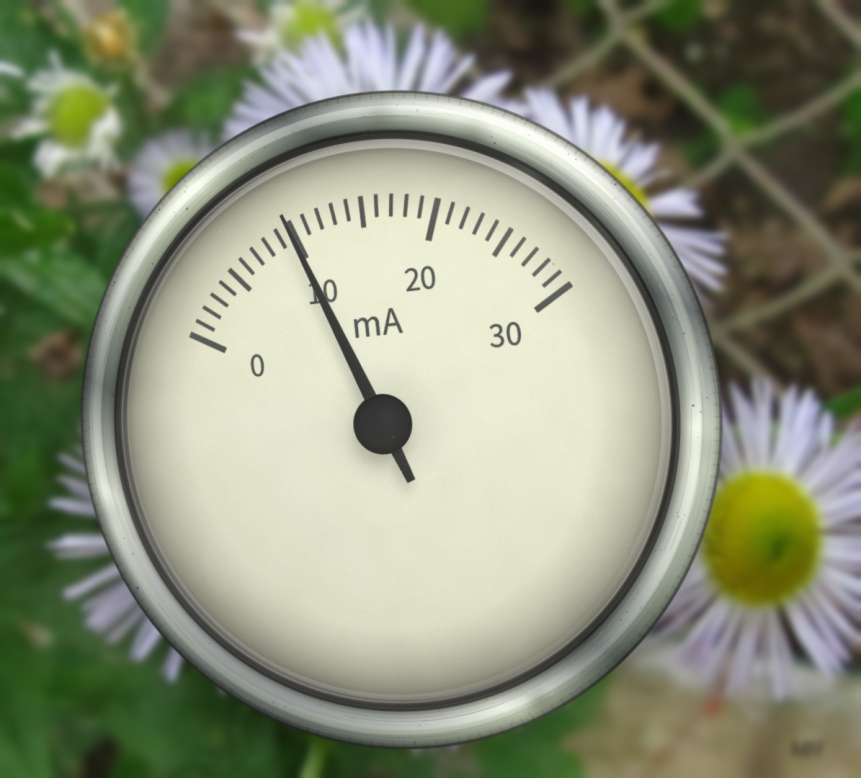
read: 10 mA
